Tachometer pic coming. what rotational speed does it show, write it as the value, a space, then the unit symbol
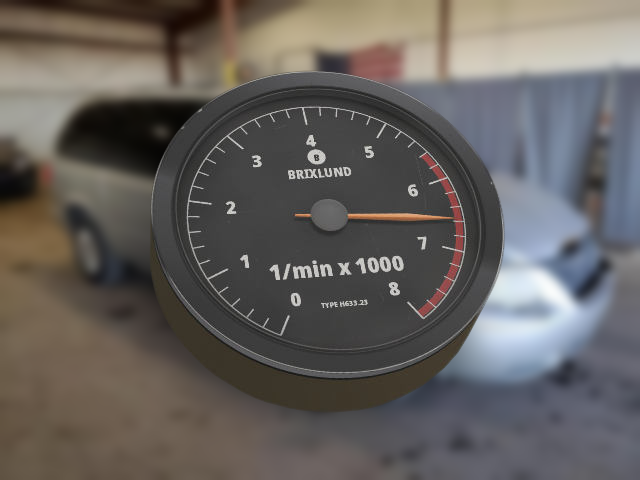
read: 6600 rpm
